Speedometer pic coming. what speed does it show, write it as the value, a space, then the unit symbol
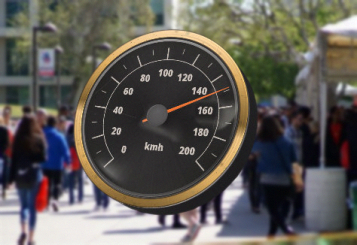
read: 150 km/h
